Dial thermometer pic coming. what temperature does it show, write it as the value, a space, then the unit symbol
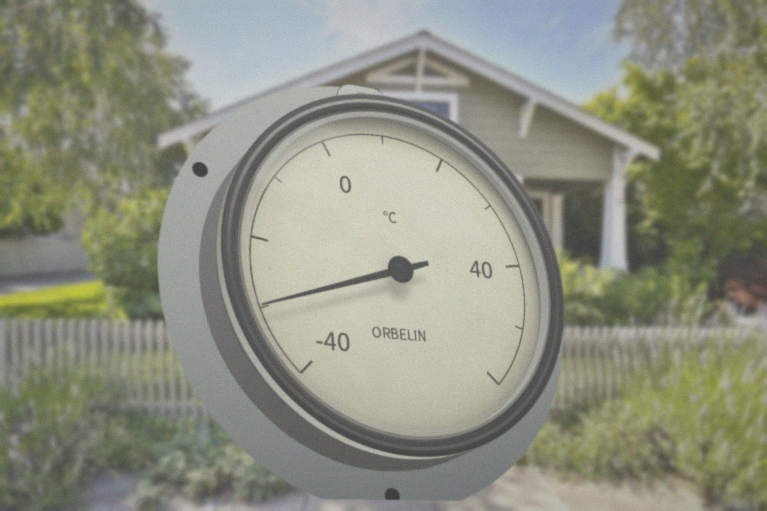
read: -30 °C
